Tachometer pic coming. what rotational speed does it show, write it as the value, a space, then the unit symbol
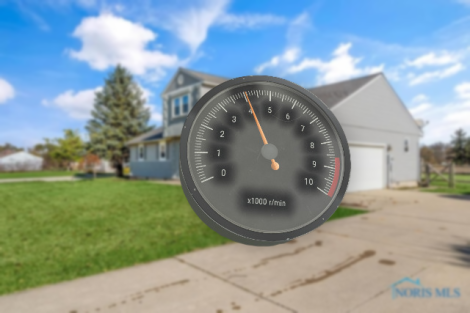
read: 4000 rpm
